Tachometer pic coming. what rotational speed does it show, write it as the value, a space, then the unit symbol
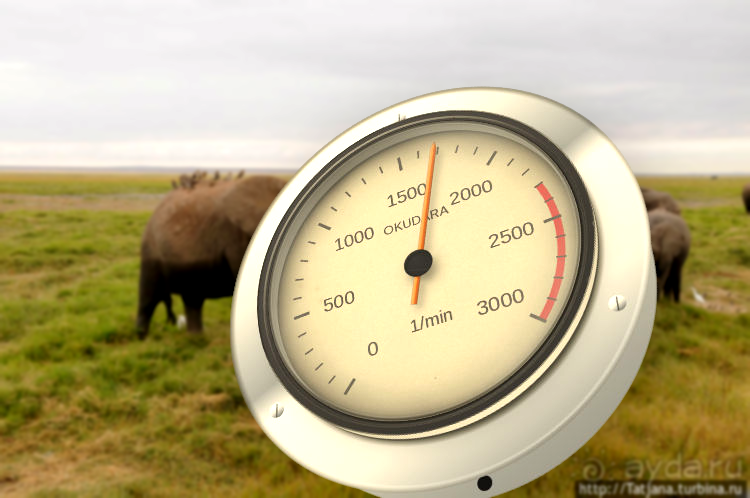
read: 1700 rpm
